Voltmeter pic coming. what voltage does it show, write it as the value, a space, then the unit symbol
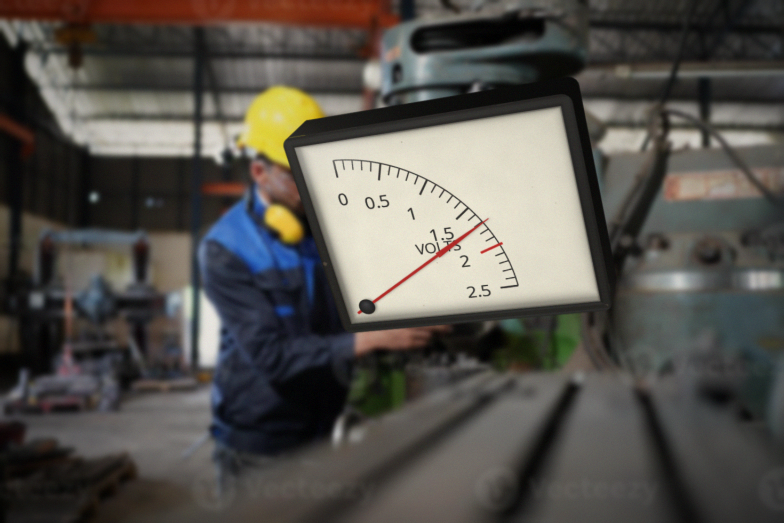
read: 1.7 V
